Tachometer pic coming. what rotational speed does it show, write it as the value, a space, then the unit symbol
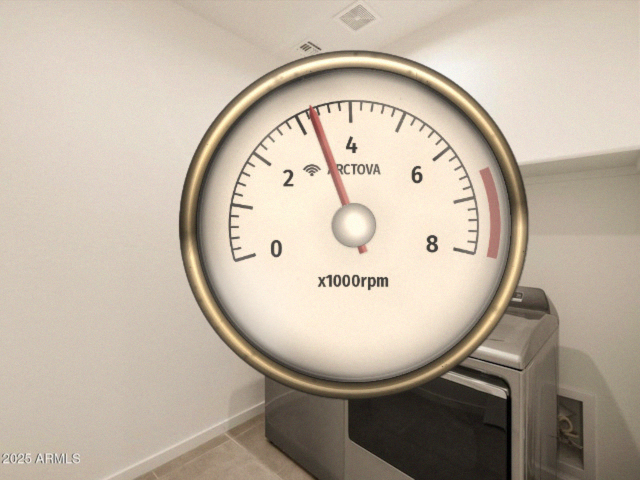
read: 3300 rpm
